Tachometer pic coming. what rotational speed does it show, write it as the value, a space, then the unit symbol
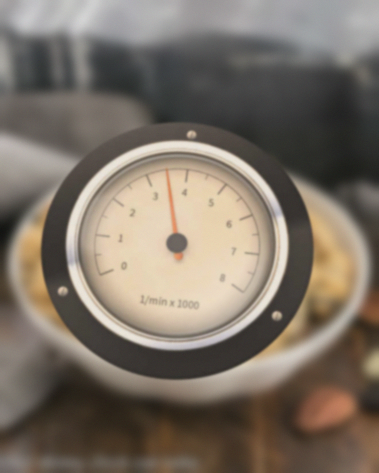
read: 3500 rpm
